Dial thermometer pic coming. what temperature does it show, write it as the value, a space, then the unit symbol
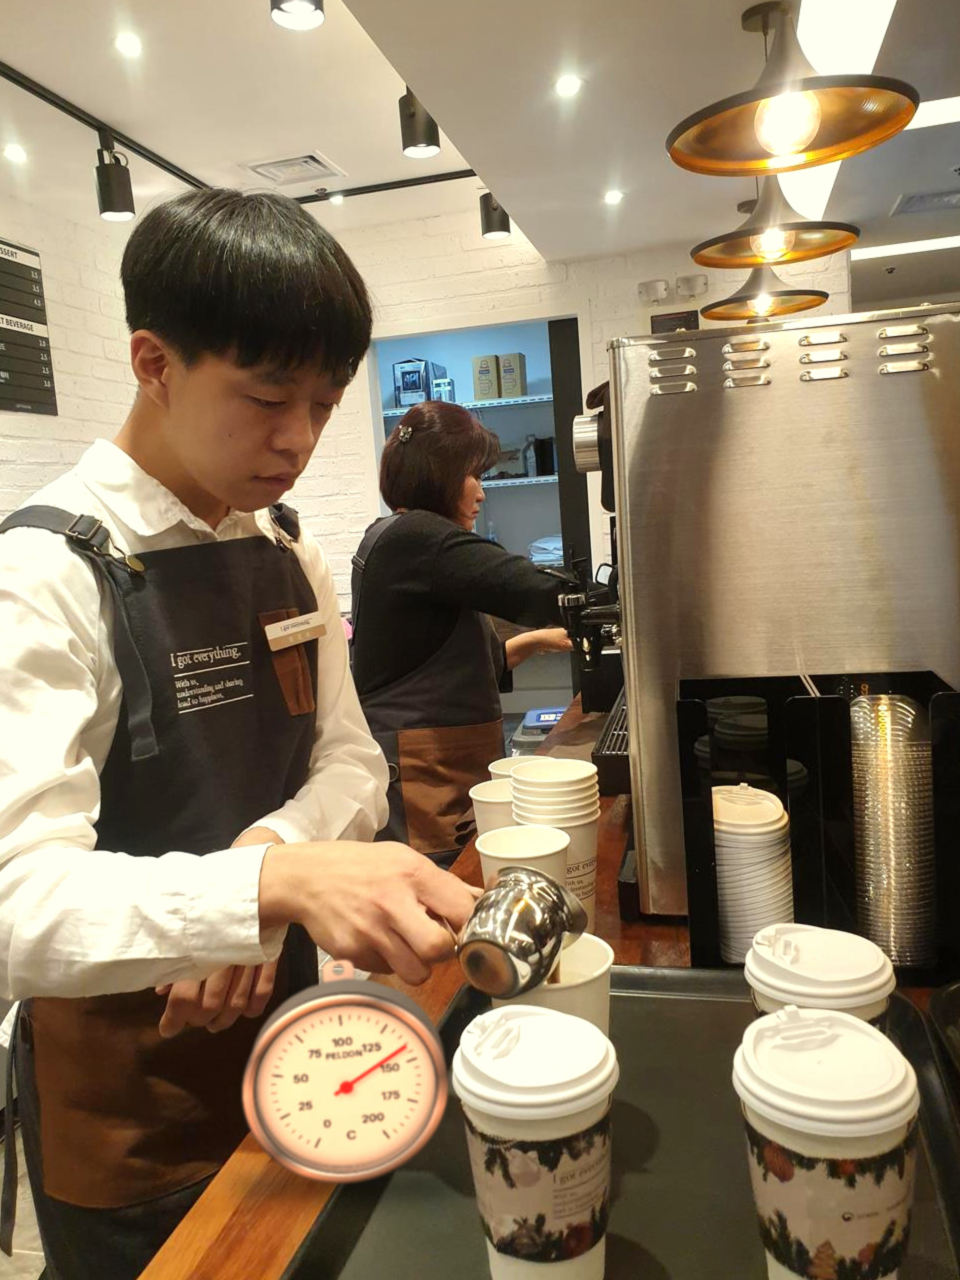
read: 140 °C
